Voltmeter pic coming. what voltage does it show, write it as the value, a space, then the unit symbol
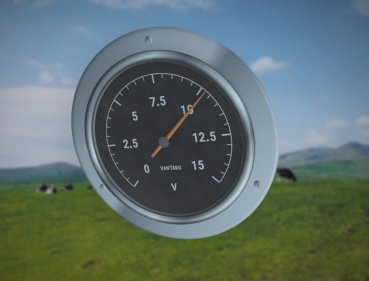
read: 10.25 V
